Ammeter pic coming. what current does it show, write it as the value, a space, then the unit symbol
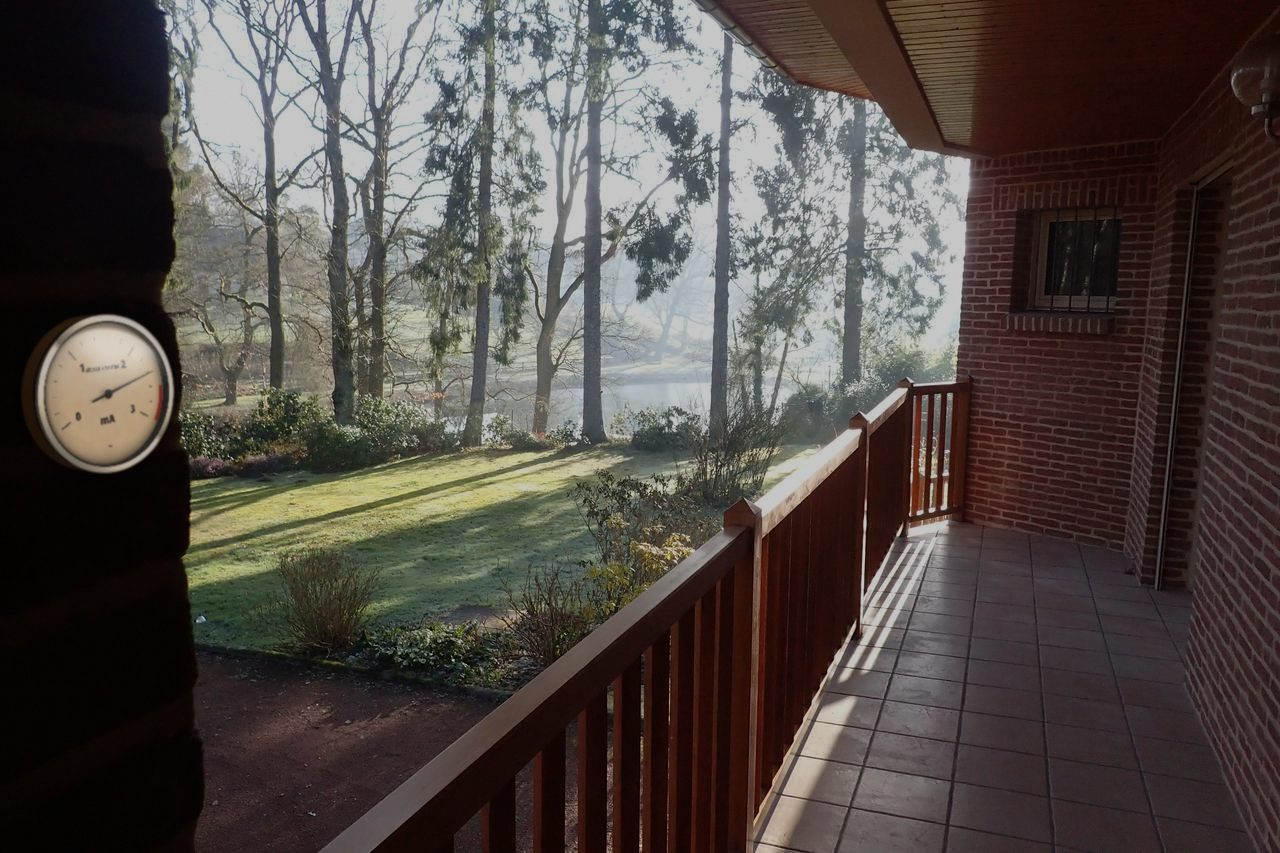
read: 2.4 mA
